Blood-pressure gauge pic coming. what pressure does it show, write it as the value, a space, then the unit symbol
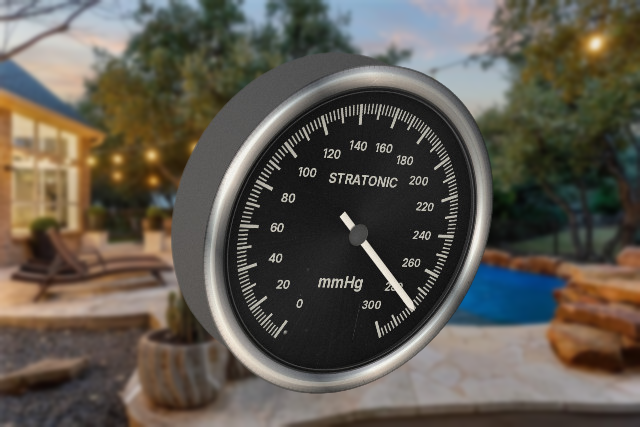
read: 280 mmHg
